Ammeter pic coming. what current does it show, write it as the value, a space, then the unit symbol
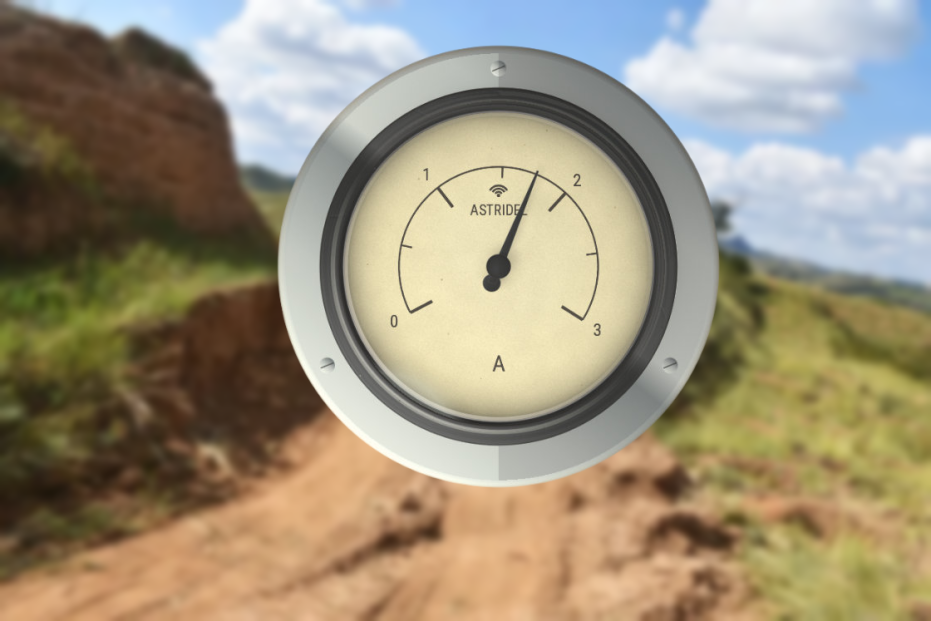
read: 1.75 A
